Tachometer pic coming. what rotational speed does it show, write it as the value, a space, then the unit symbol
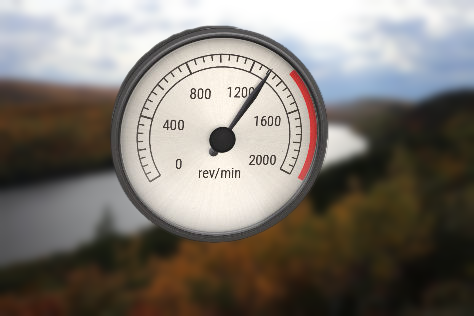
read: 1300 rpm
